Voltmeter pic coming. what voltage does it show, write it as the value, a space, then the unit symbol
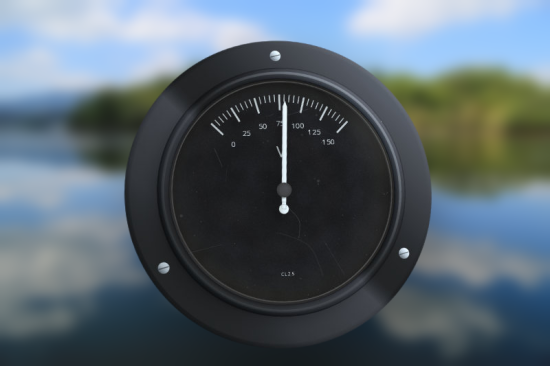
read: 80 V
